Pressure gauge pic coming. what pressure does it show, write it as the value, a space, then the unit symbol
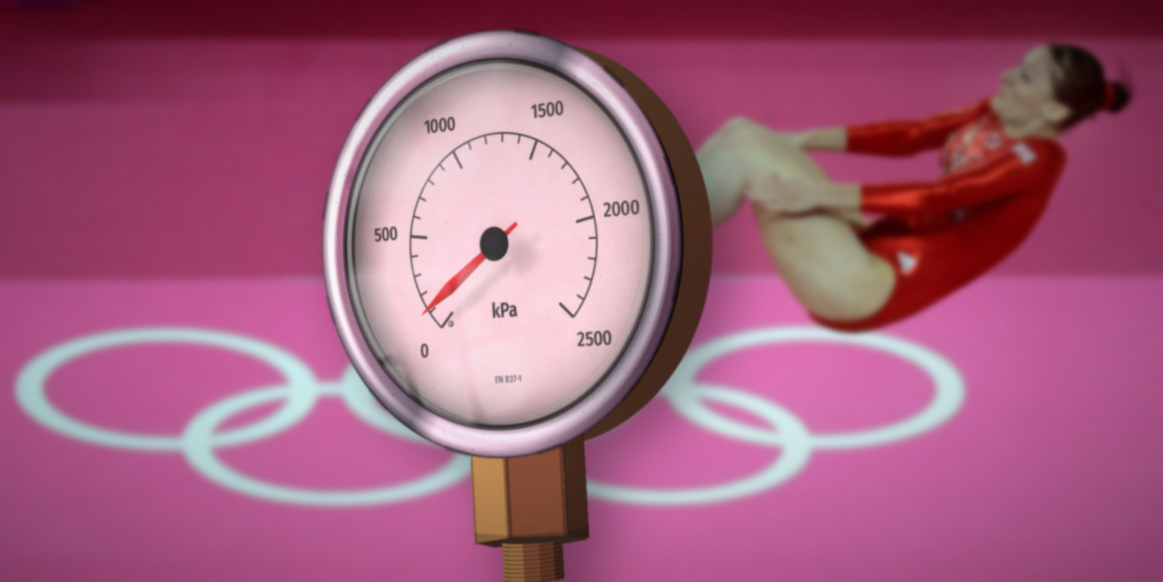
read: 100 kPa
